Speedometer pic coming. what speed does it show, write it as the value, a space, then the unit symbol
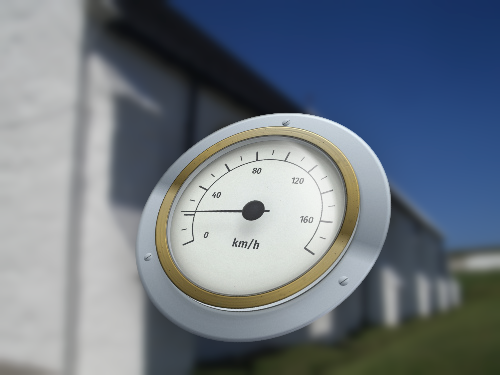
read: 20 km/h
